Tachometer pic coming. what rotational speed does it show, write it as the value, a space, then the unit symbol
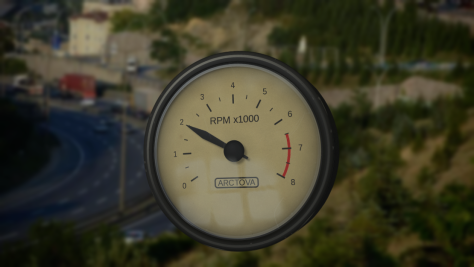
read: 2000 rpm
